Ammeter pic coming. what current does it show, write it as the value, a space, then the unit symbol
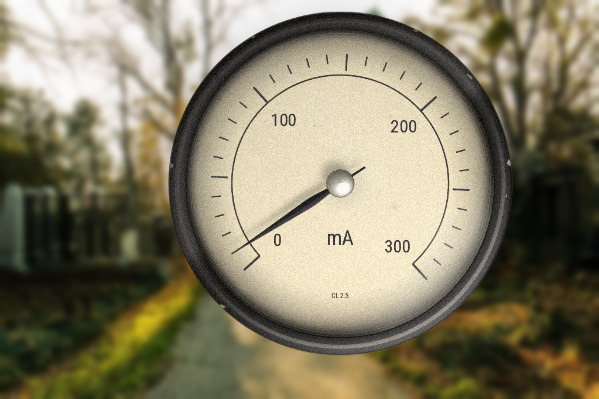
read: 10 mA
